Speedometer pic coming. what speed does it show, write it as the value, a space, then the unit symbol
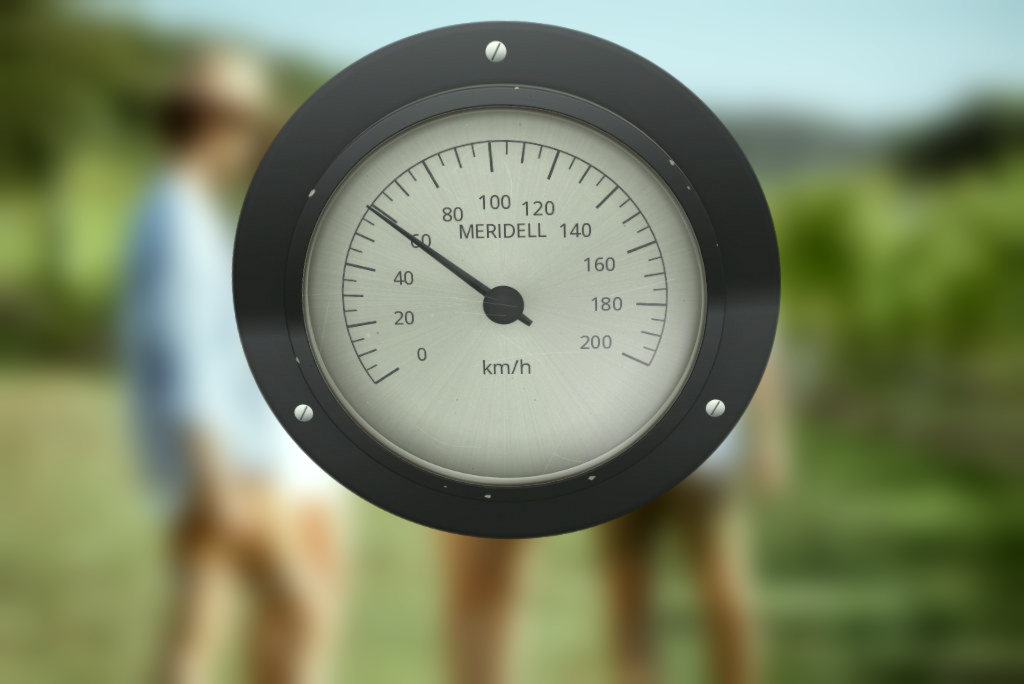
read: 60 km/h
